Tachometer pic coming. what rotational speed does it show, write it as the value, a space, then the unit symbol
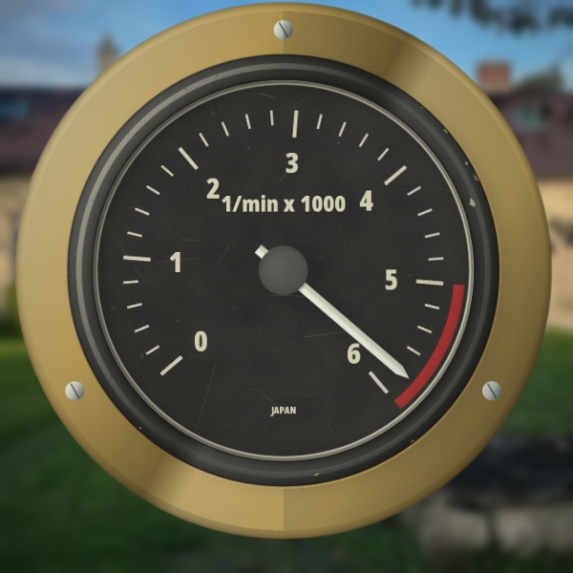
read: 5800 rpm
